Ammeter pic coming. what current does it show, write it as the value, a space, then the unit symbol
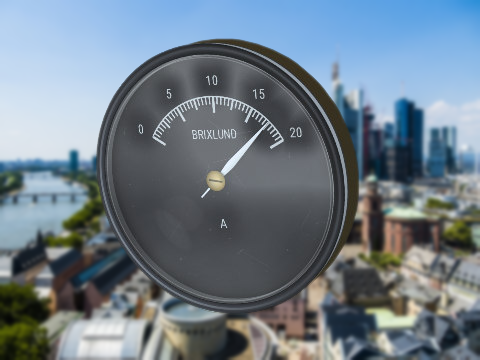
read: 17.5 A
